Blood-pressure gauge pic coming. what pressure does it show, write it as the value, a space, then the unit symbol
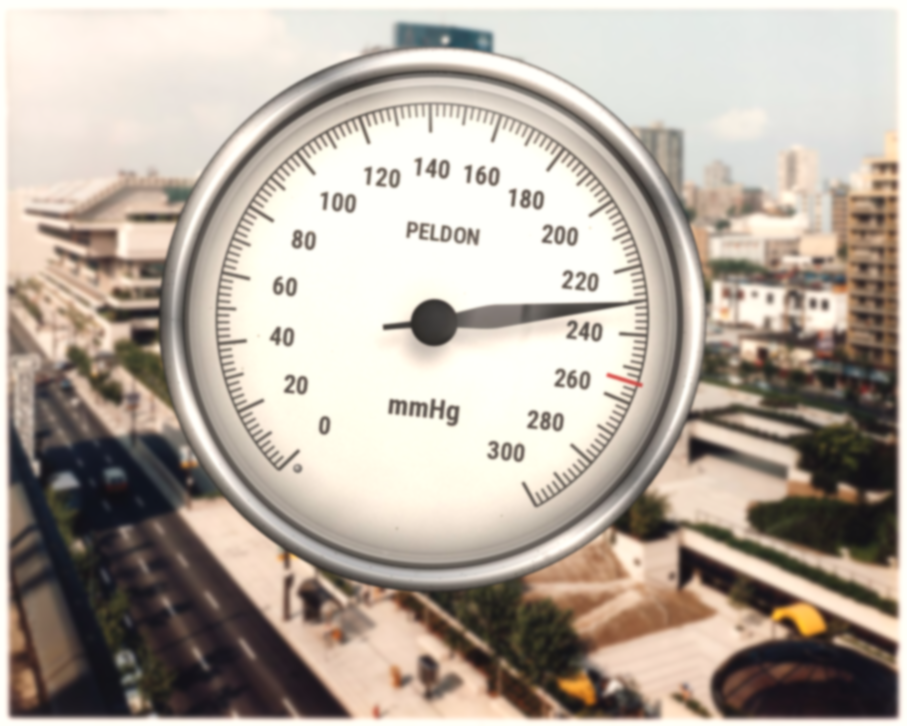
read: 230 mmHg
